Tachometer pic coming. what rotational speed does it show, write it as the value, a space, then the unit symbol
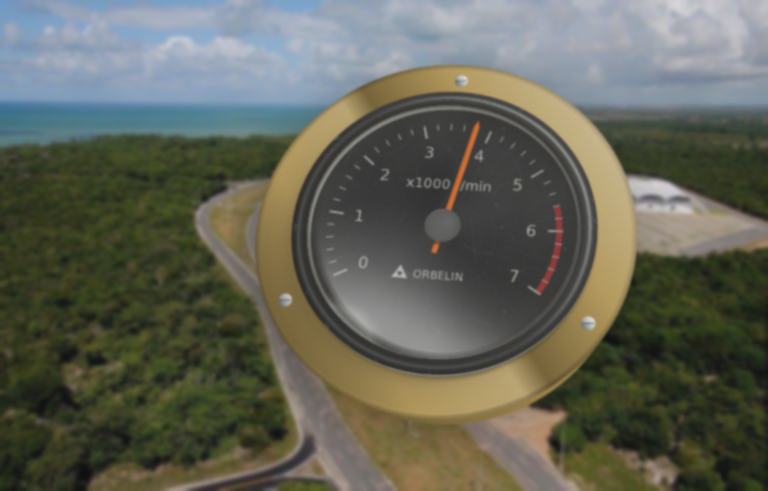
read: 3800 rpm
